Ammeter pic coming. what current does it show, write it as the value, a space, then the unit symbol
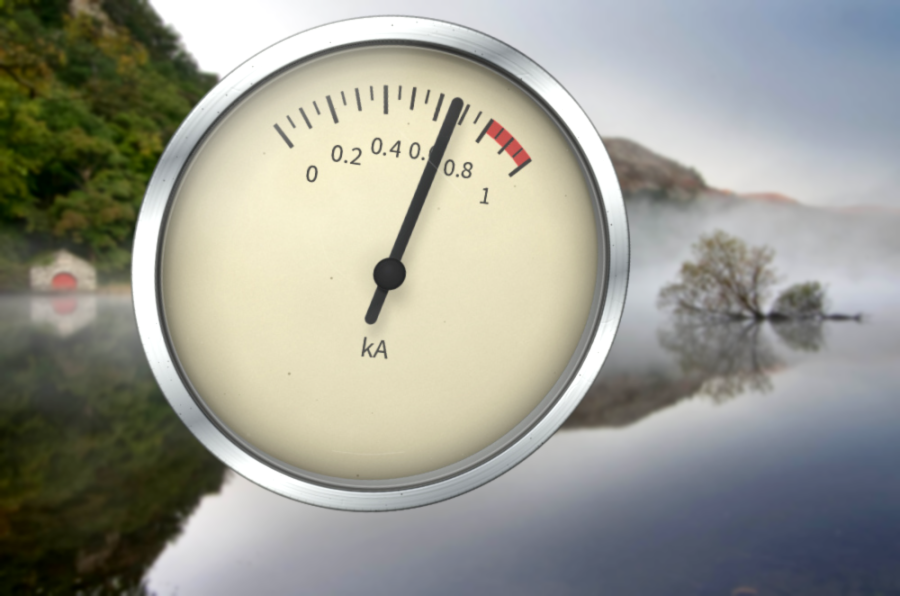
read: 0.65 kA
